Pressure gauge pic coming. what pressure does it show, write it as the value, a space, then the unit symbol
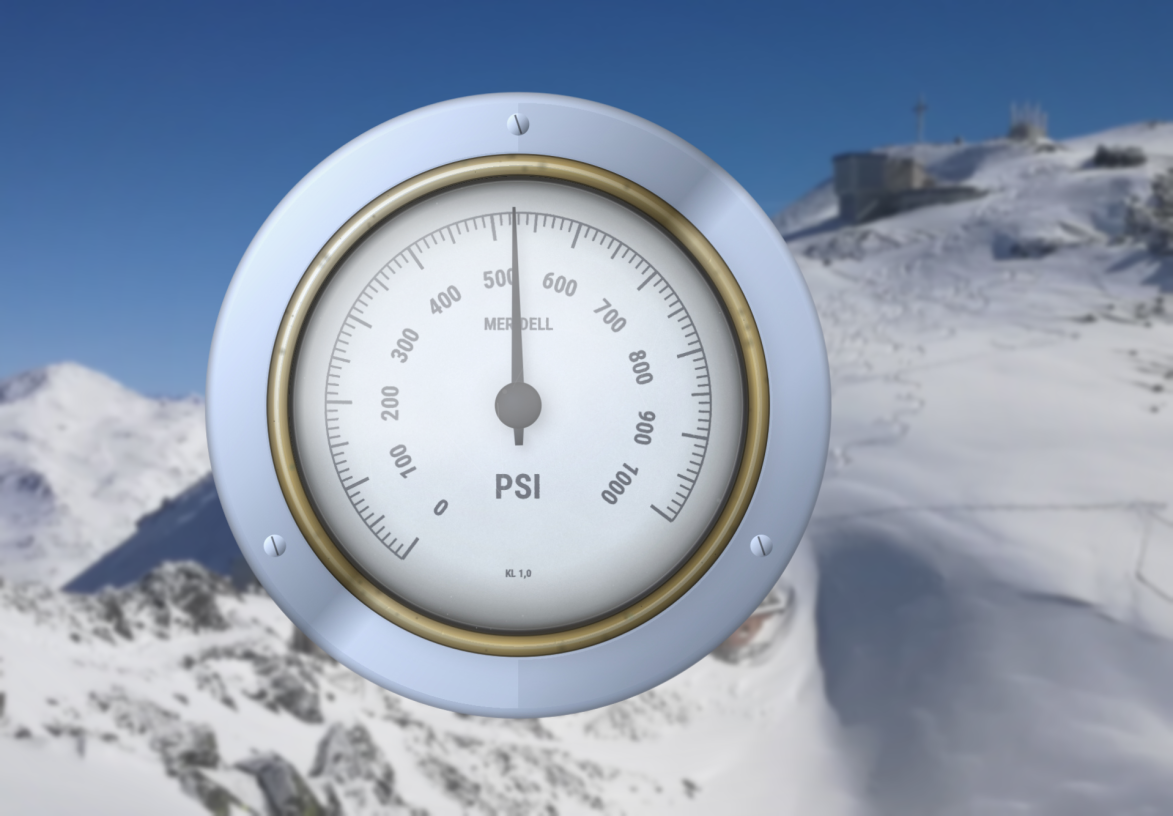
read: 525 psi
